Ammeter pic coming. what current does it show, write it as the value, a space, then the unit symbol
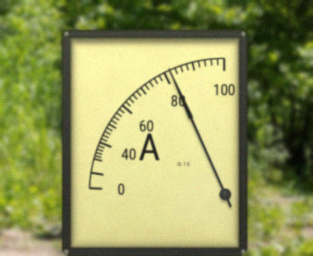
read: 82 A
